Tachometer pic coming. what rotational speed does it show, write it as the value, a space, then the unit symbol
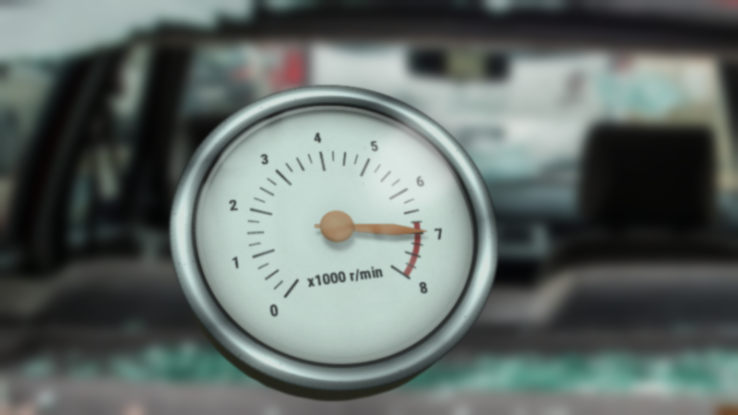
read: 7000 rpm
